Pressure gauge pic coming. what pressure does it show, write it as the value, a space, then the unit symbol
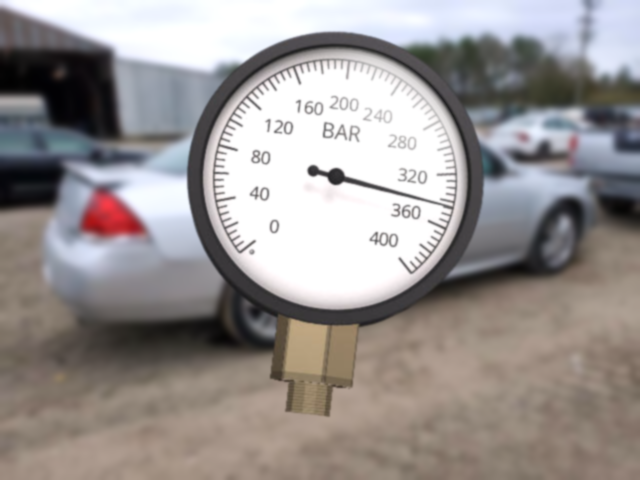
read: 345 bar
